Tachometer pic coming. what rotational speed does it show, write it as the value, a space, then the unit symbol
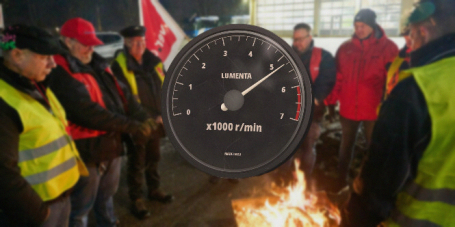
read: 5250 rpm
